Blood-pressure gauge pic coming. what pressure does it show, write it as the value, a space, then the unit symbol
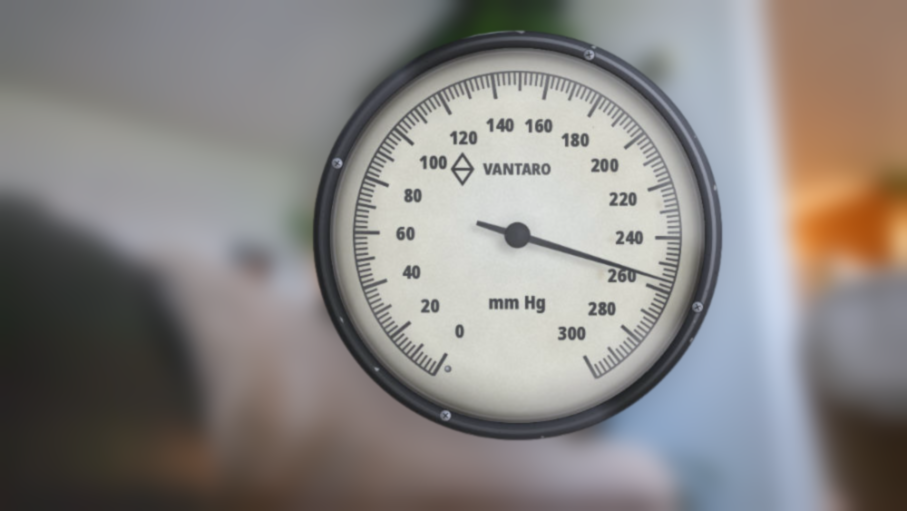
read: 256 mmHg
